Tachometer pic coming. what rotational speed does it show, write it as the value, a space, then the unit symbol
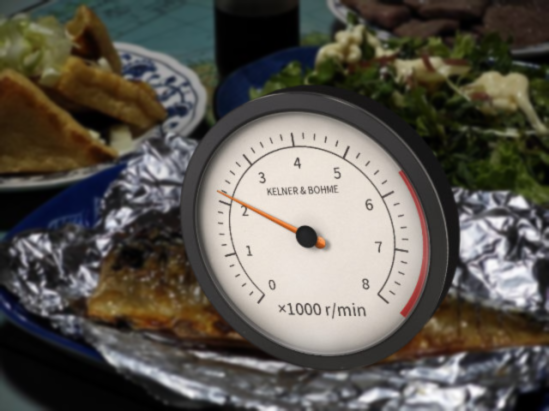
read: 2200 rpm
